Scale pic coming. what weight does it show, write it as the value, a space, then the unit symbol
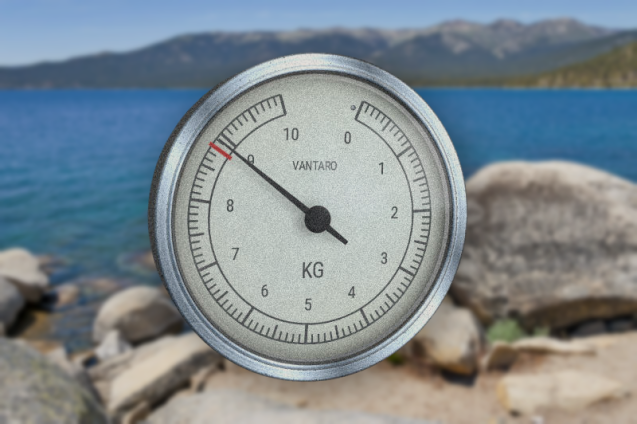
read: 8.9 kg
